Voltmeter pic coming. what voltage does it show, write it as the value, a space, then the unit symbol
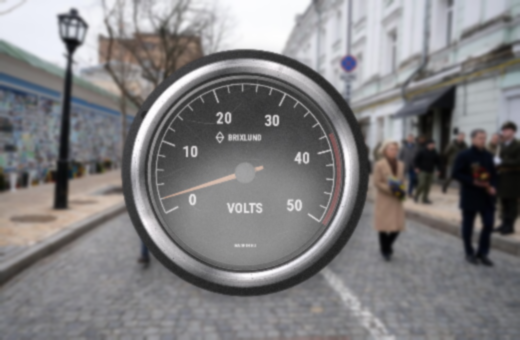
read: 2 V
